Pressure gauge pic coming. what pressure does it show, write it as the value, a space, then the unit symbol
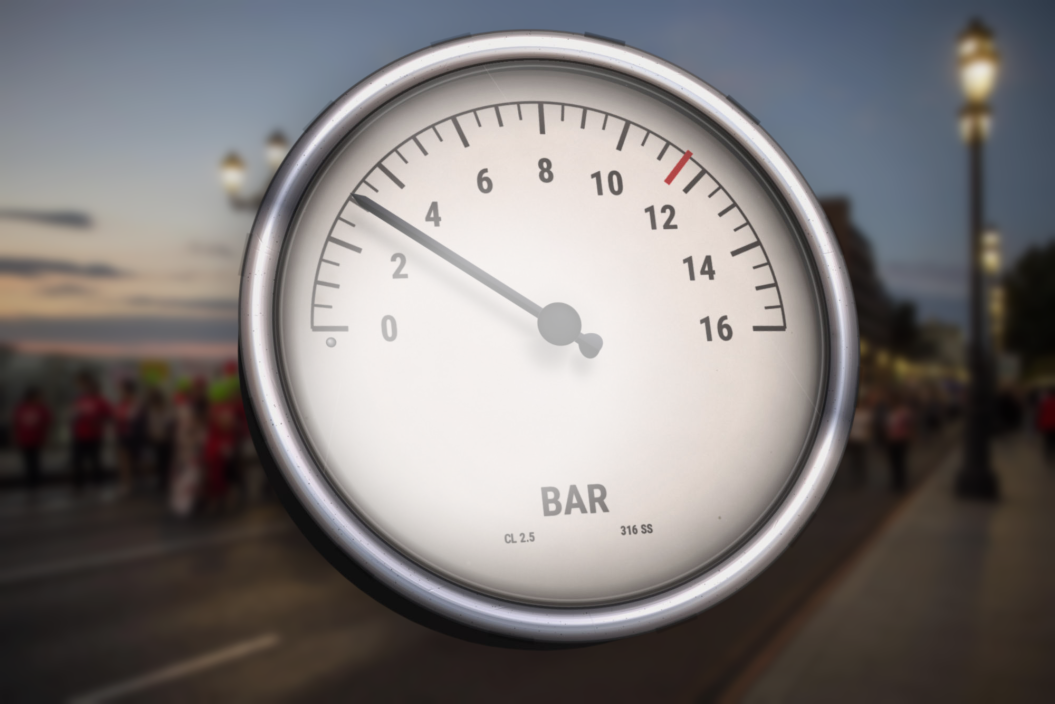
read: 3 bar
